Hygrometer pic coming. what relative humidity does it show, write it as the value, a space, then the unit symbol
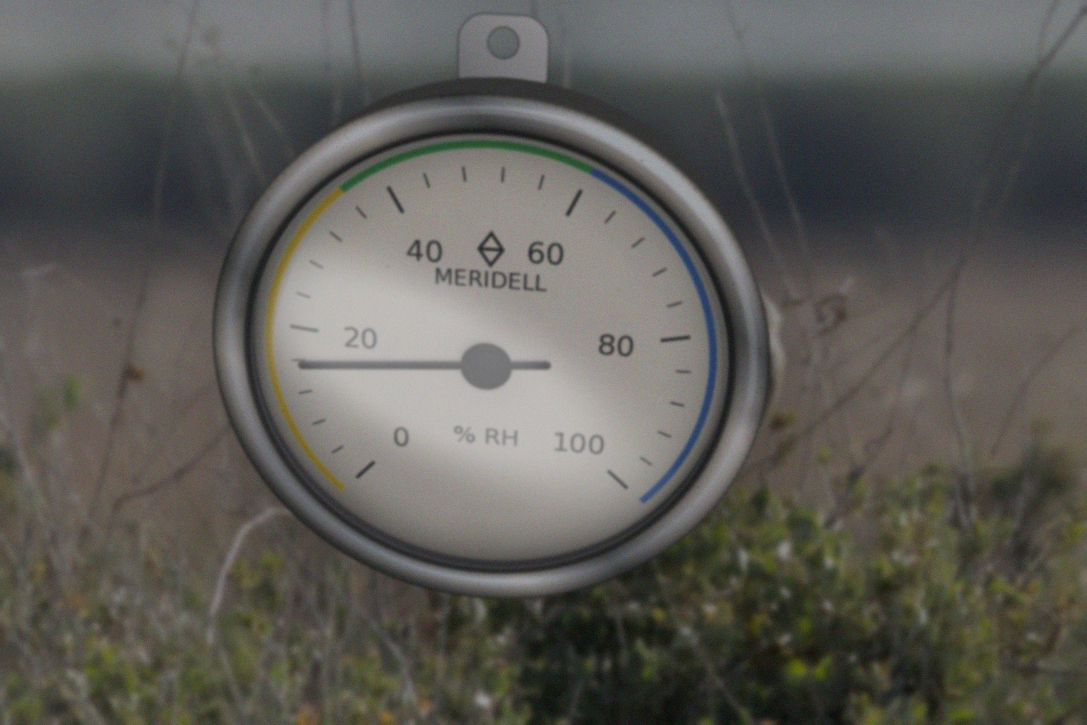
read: 16 %
